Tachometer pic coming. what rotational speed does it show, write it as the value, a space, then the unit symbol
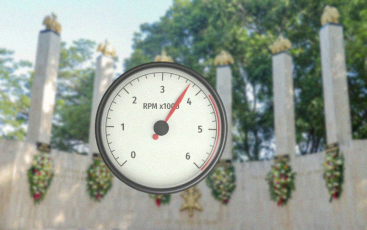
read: 3700 rpm
